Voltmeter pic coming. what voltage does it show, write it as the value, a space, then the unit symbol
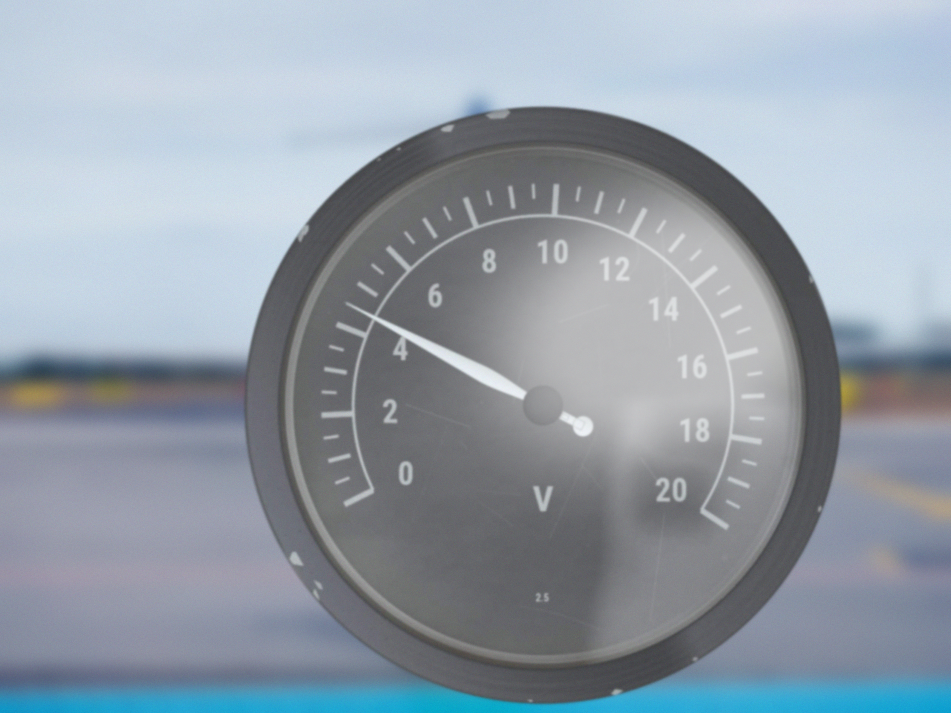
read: 4.5 V
